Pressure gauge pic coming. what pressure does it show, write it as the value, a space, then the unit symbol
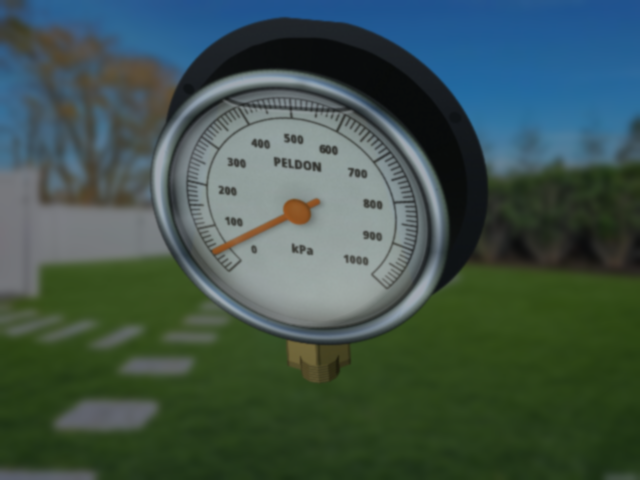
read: 50 kPa
